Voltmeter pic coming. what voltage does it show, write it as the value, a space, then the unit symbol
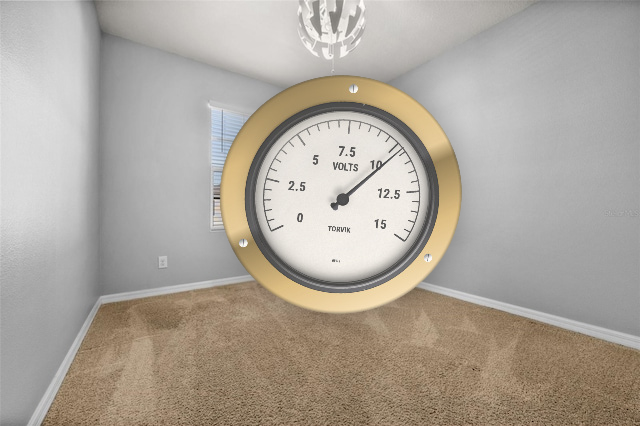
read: 10.25 V
